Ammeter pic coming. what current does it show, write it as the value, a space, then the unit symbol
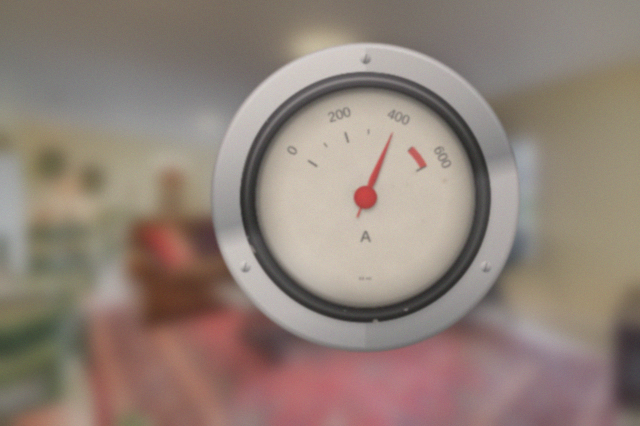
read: 400 A
